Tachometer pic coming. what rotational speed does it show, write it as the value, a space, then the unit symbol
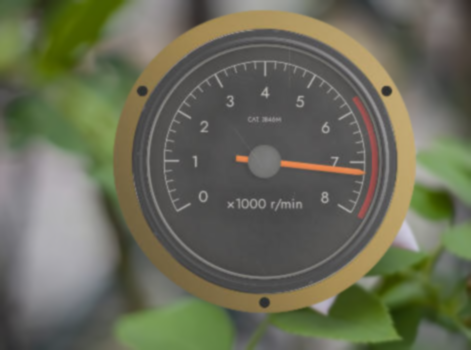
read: 7200 rpm
